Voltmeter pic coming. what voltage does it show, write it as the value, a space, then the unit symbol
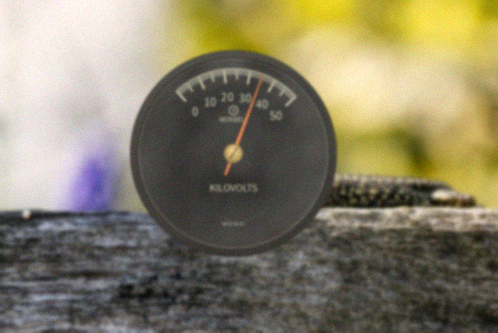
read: 35 kV
